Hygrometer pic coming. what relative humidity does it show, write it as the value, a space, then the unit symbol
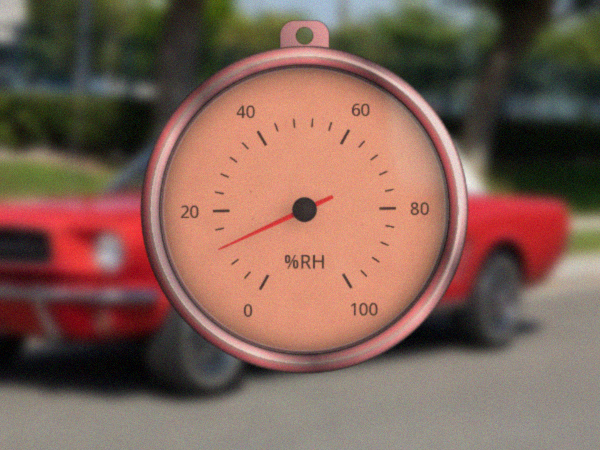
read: 12 %
